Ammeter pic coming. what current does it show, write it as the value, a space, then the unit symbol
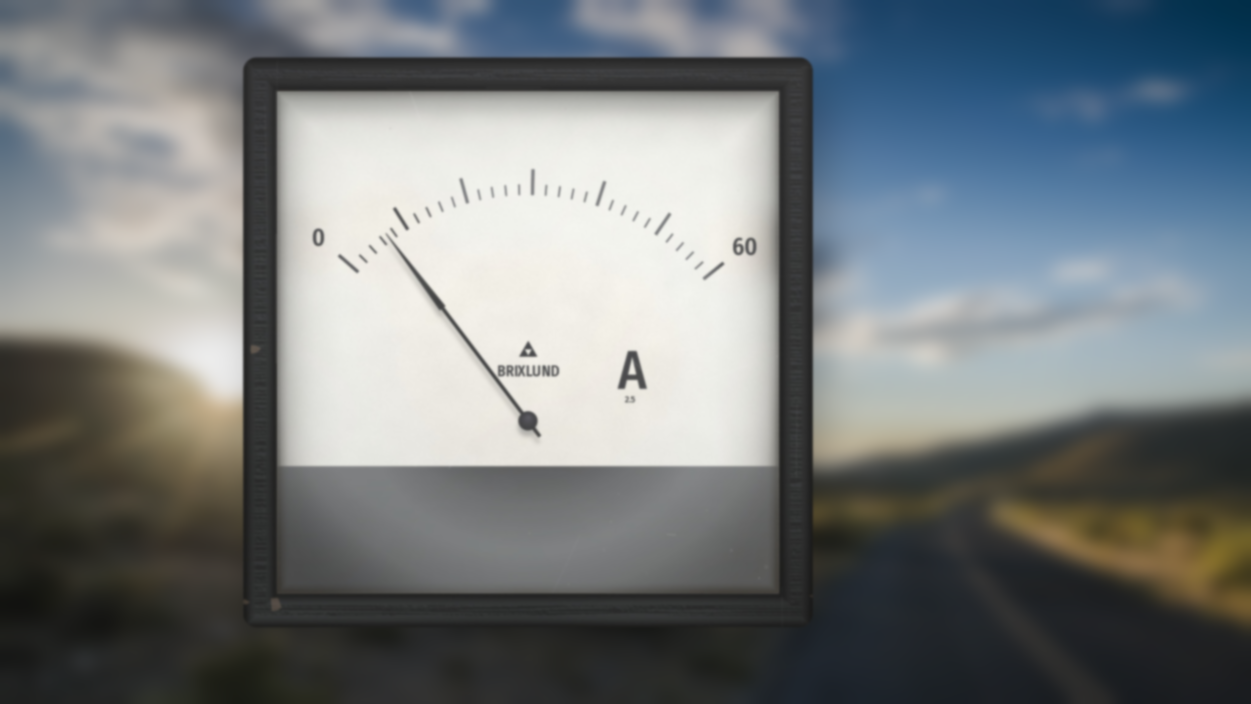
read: 7 A
